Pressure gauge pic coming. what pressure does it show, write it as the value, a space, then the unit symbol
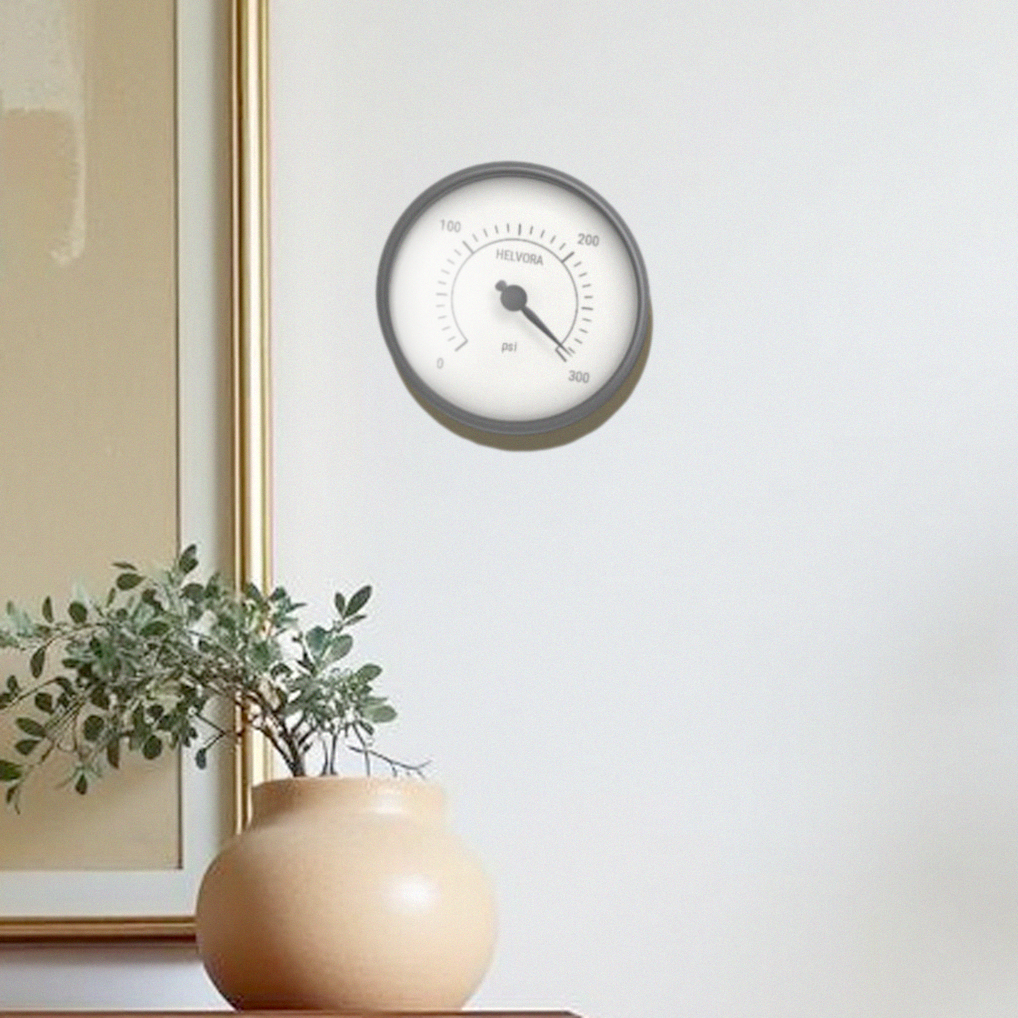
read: 295 psi
